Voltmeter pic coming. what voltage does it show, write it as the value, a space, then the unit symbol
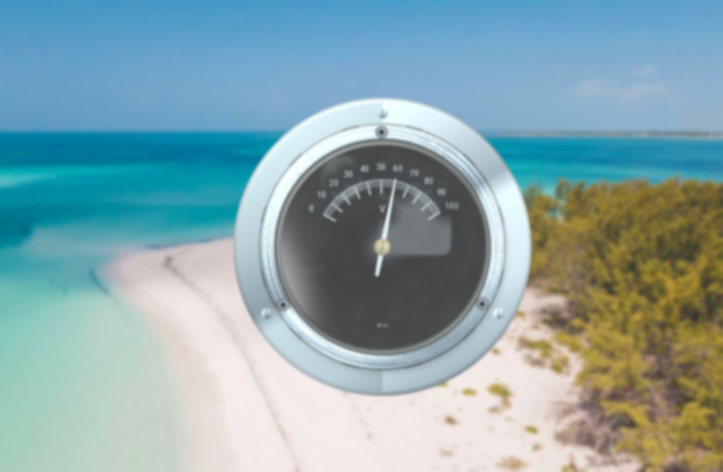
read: 60 V
